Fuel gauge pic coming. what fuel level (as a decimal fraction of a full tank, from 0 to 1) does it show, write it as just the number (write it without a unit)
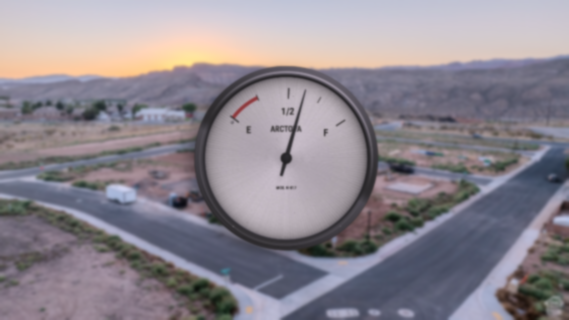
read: 0.625
